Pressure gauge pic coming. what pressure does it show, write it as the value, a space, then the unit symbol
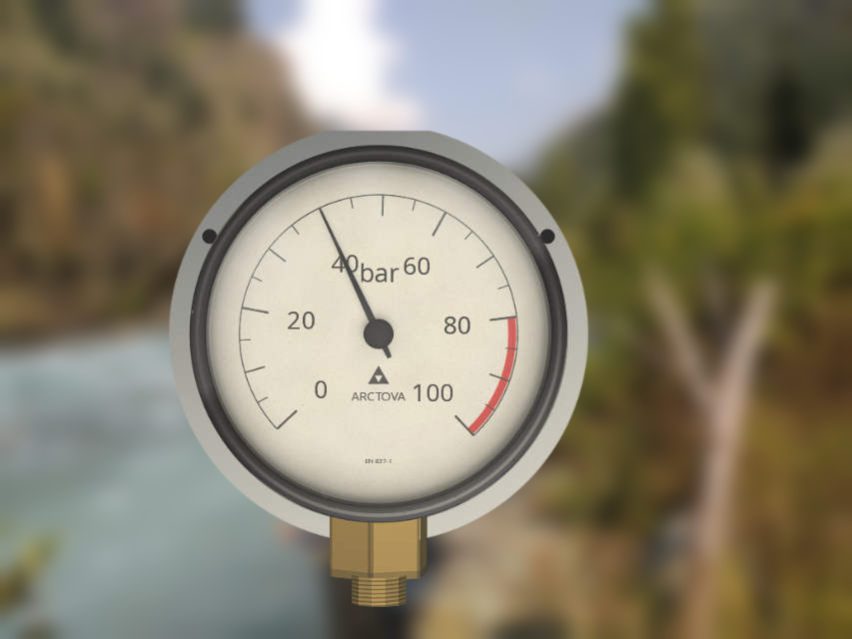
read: 40 bar
